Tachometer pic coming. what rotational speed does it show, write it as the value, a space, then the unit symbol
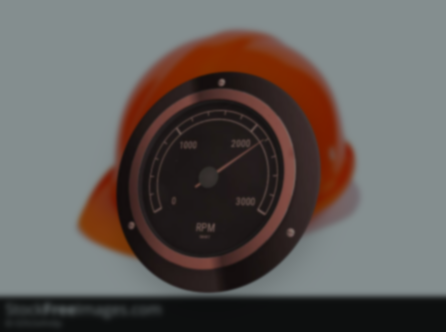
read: 2200 rpm
